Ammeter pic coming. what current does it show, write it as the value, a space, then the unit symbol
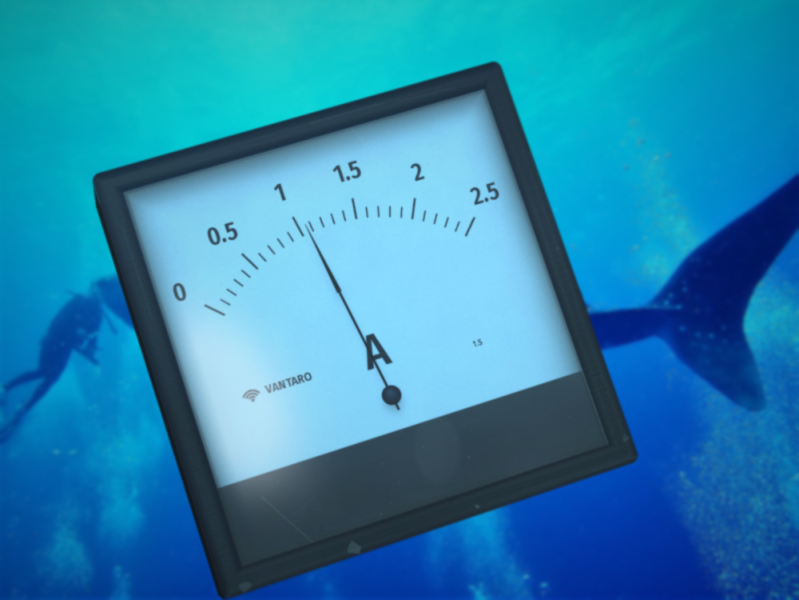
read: 1.05 A
